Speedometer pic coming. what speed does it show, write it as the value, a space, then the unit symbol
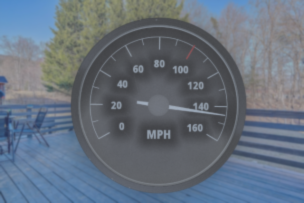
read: 145 mph
